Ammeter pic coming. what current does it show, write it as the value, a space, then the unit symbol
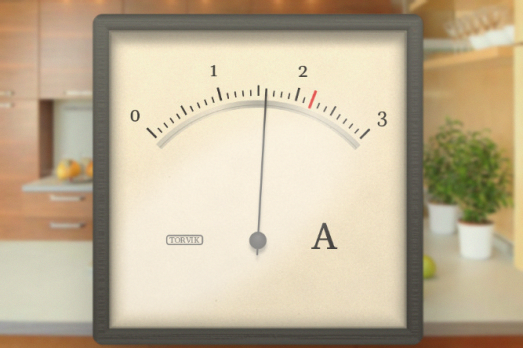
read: 1.6 A
